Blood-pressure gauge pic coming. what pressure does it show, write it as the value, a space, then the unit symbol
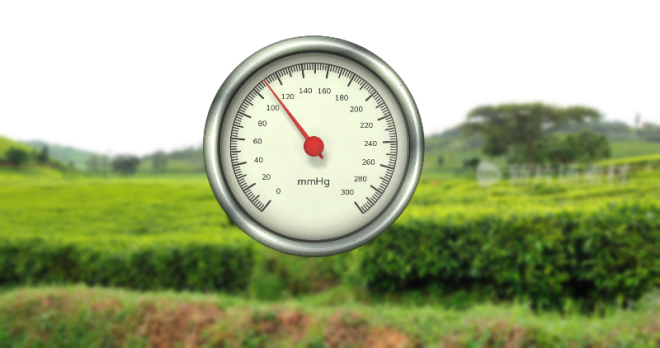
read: 110 mmHg
